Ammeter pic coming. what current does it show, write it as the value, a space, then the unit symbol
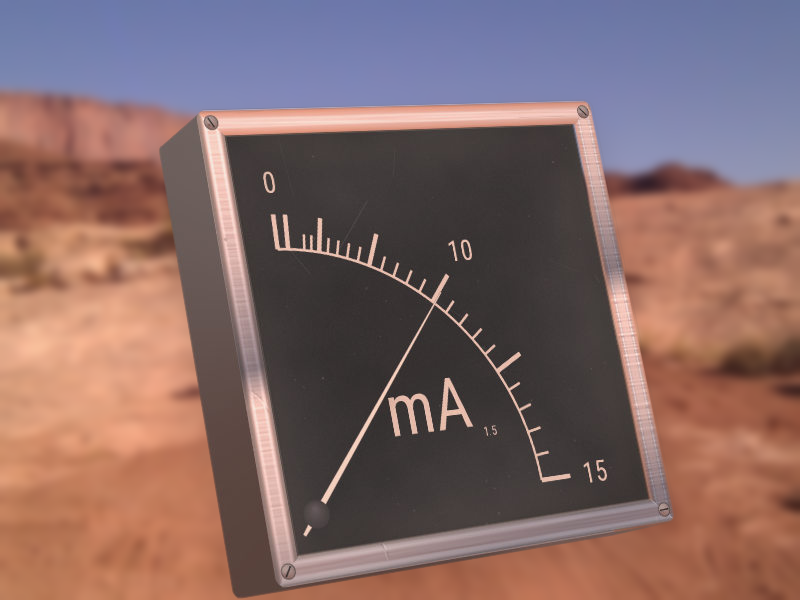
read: 10 mA
